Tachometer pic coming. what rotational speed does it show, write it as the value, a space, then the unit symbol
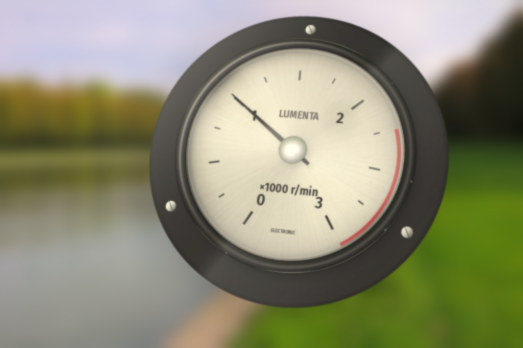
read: 1000 rpm
